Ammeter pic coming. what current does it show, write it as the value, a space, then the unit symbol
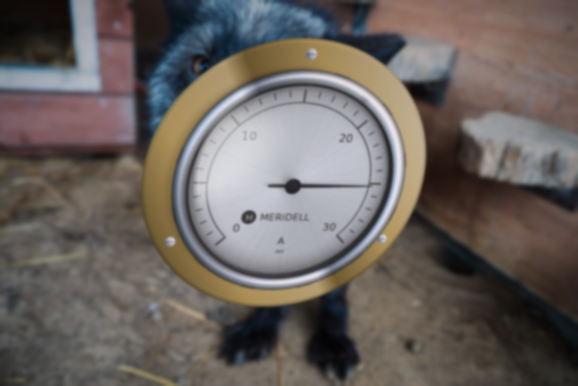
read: 25 A
